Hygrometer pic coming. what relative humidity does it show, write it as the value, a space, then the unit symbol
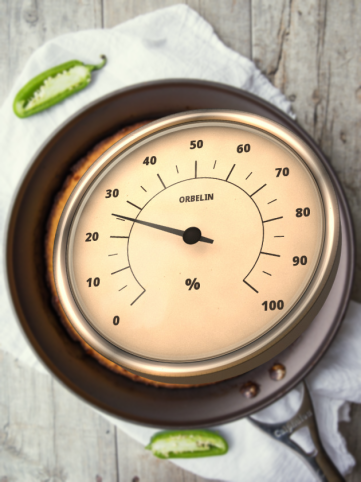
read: 25 %
